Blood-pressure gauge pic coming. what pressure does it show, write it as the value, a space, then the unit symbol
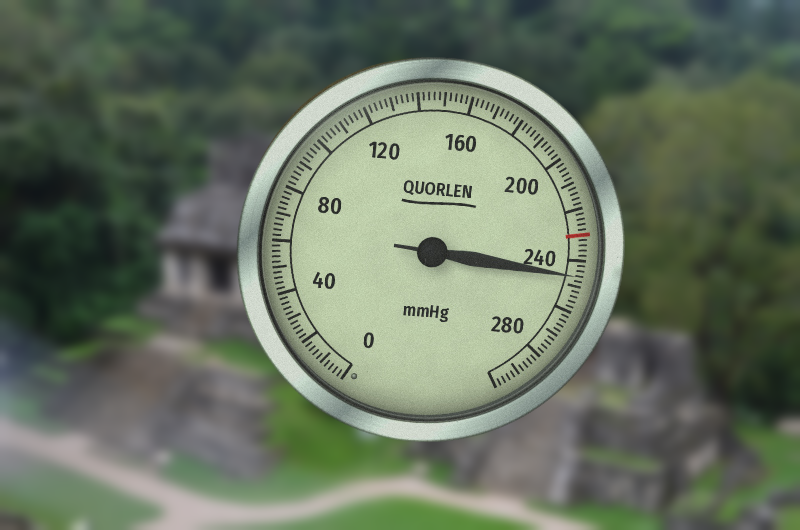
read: 246 mmHg
